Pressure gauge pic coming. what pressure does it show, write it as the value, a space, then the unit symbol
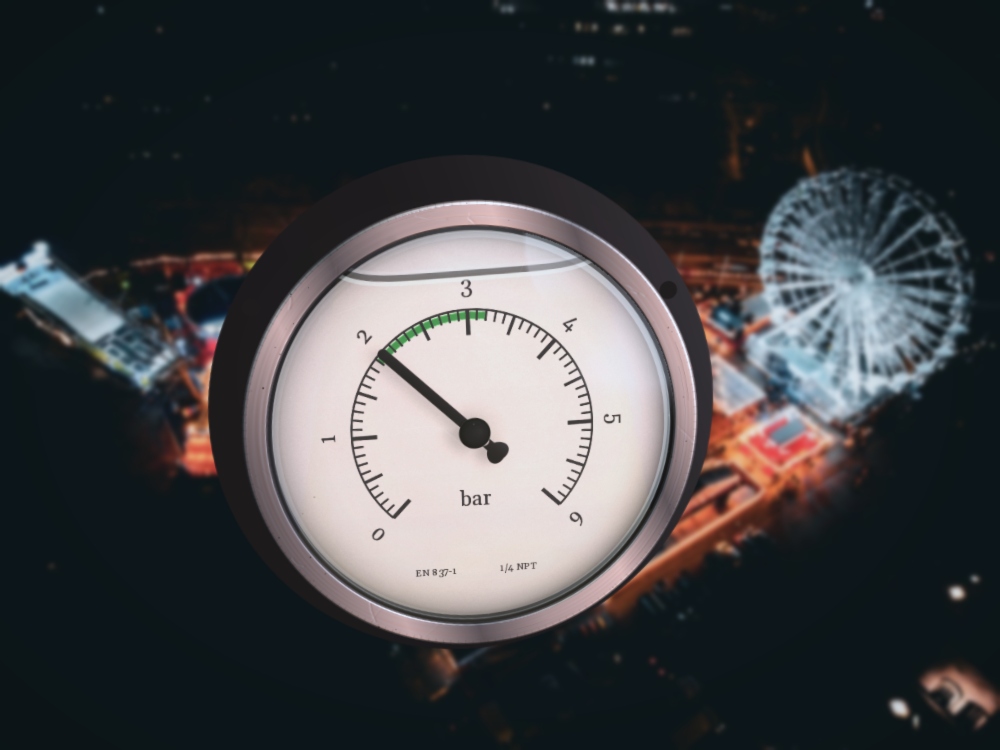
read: 2 bar
